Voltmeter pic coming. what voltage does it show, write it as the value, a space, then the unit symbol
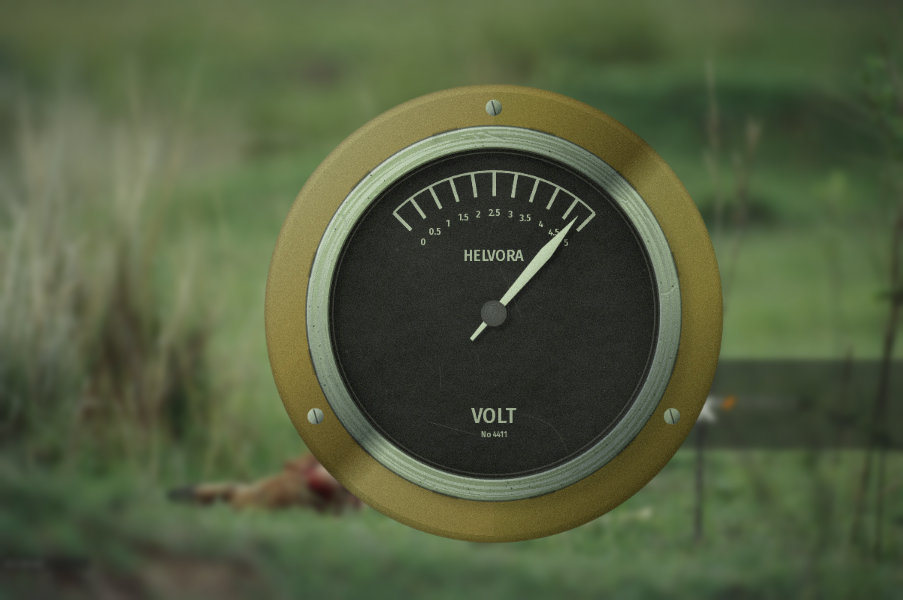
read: 4.75 V
